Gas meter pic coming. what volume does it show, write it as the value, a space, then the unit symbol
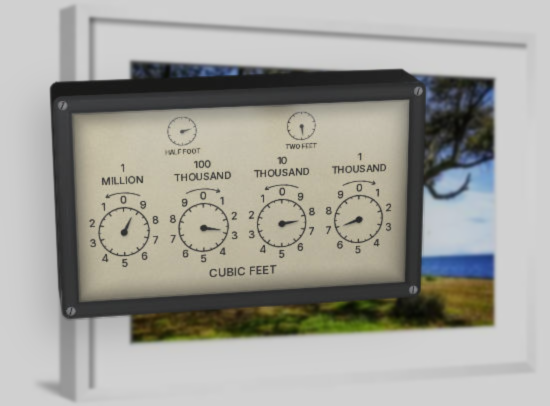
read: 927700 ft³
